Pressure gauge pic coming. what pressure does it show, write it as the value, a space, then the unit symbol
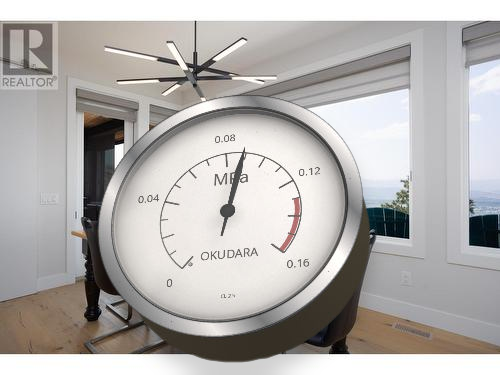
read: 0.09 MPa
